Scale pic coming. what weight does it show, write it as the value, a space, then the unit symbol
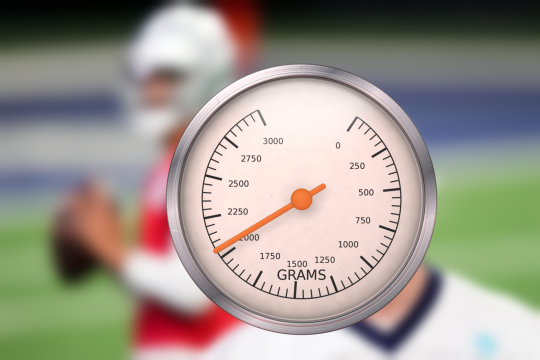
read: 2050 g
